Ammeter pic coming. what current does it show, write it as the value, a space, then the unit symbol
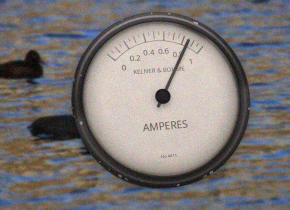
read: 0.85 A
